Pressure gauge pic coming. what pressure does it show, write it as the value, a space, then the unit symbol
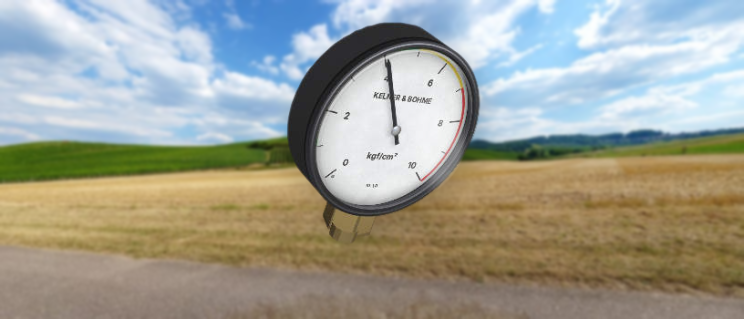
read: 4 kg/cm²
